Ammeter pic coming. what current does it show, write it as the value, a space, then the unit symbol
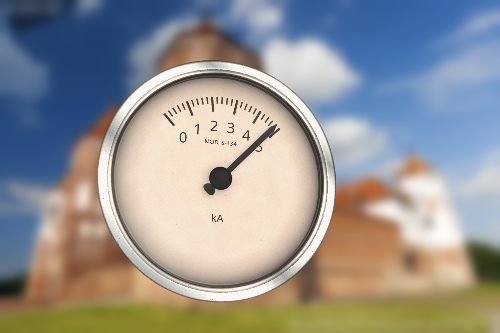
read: 4.8 kA
